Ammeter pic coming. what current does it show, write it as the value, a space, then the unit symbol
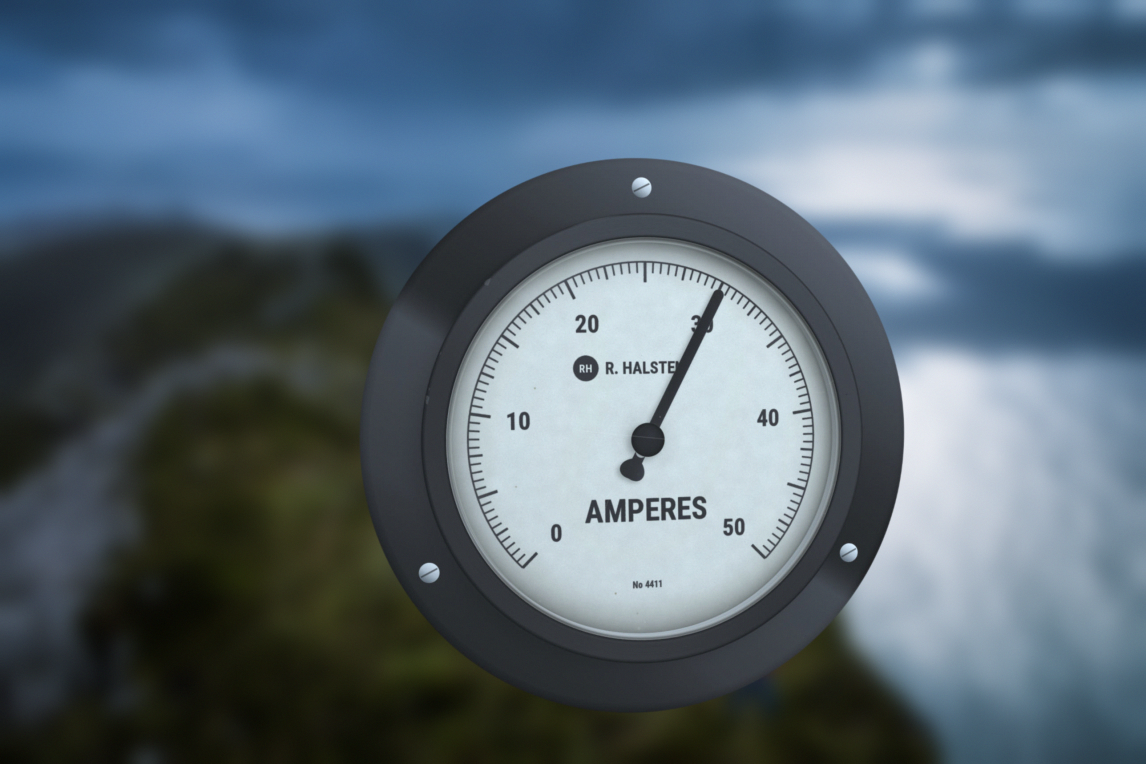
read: 30 A
